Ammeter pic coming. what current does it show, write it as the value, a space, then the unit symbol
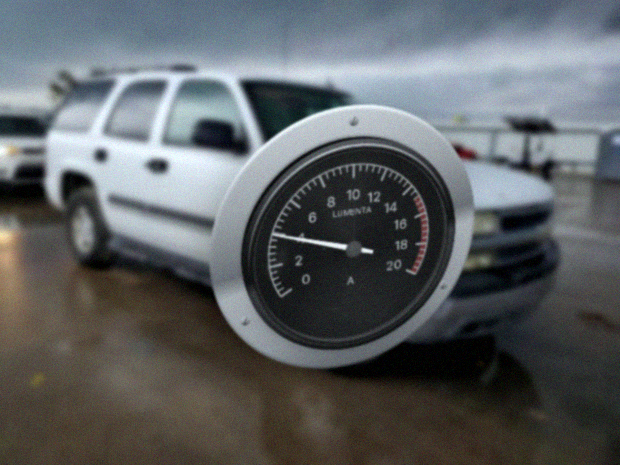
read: 4 A
